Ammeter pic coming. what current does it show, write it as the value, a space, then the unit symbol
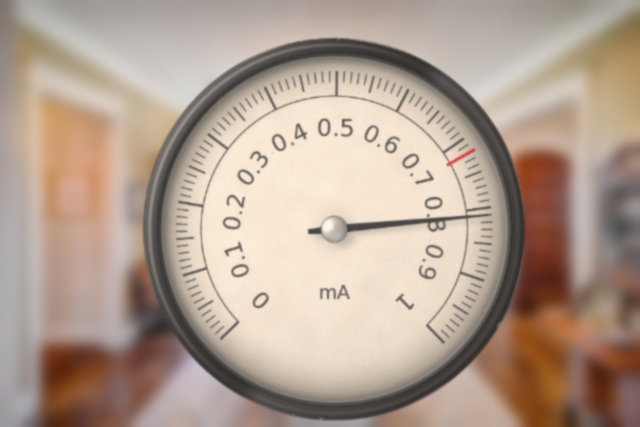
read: 0.81 mA
